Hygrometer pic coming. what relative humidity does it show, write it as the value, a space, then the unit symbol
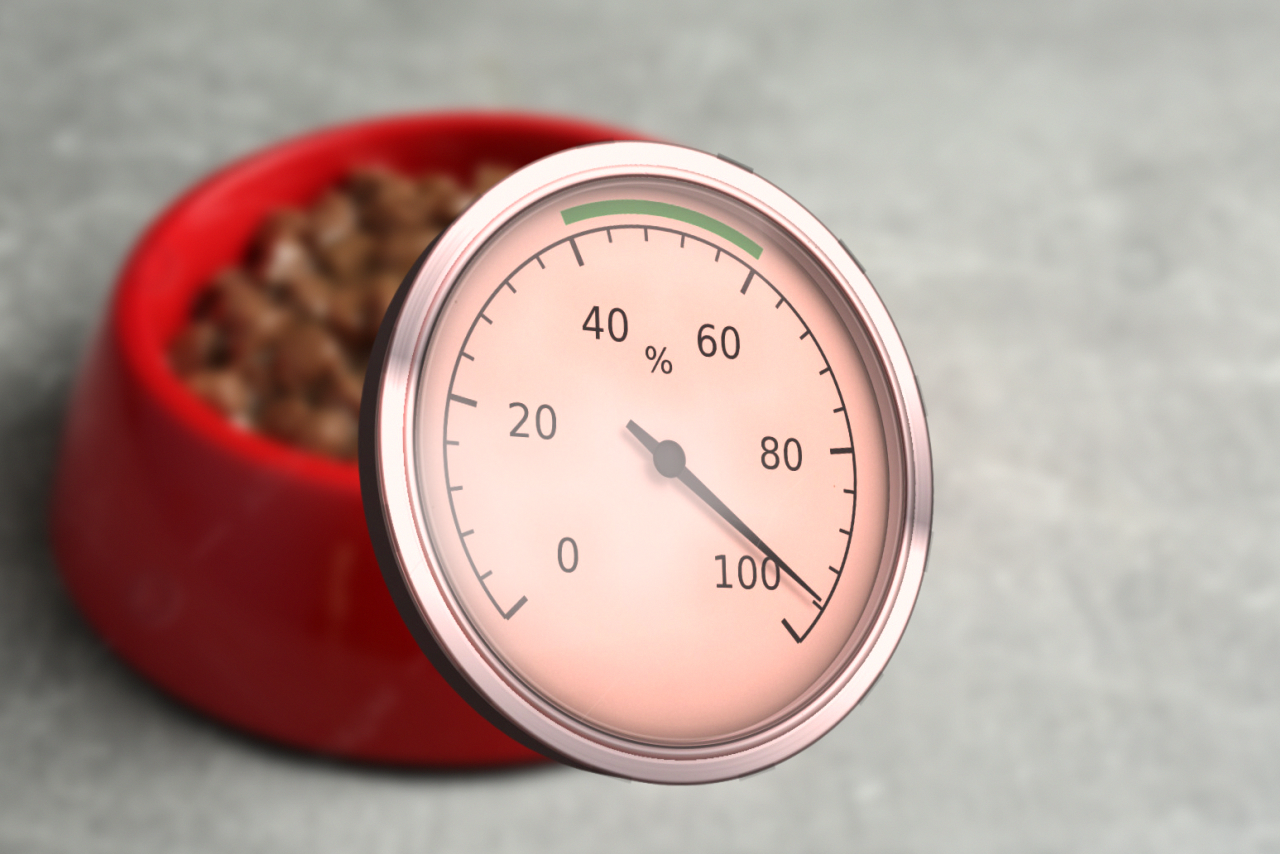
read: 96 %
